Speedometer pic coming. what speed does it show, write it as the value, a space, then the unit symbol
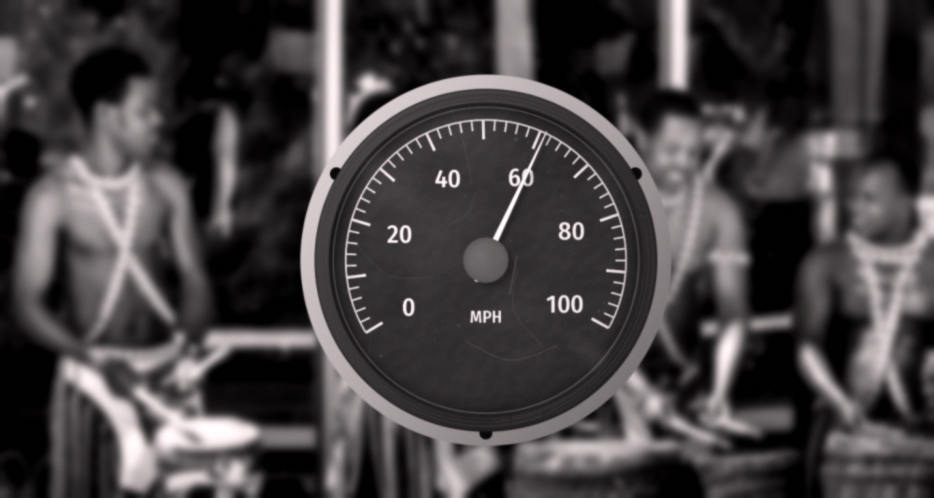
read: 61 mph
